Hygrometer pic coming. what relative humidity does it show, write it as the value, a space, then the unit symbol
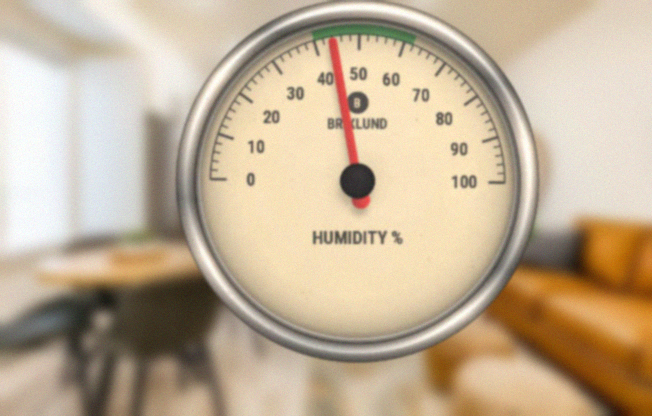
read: 44 %
